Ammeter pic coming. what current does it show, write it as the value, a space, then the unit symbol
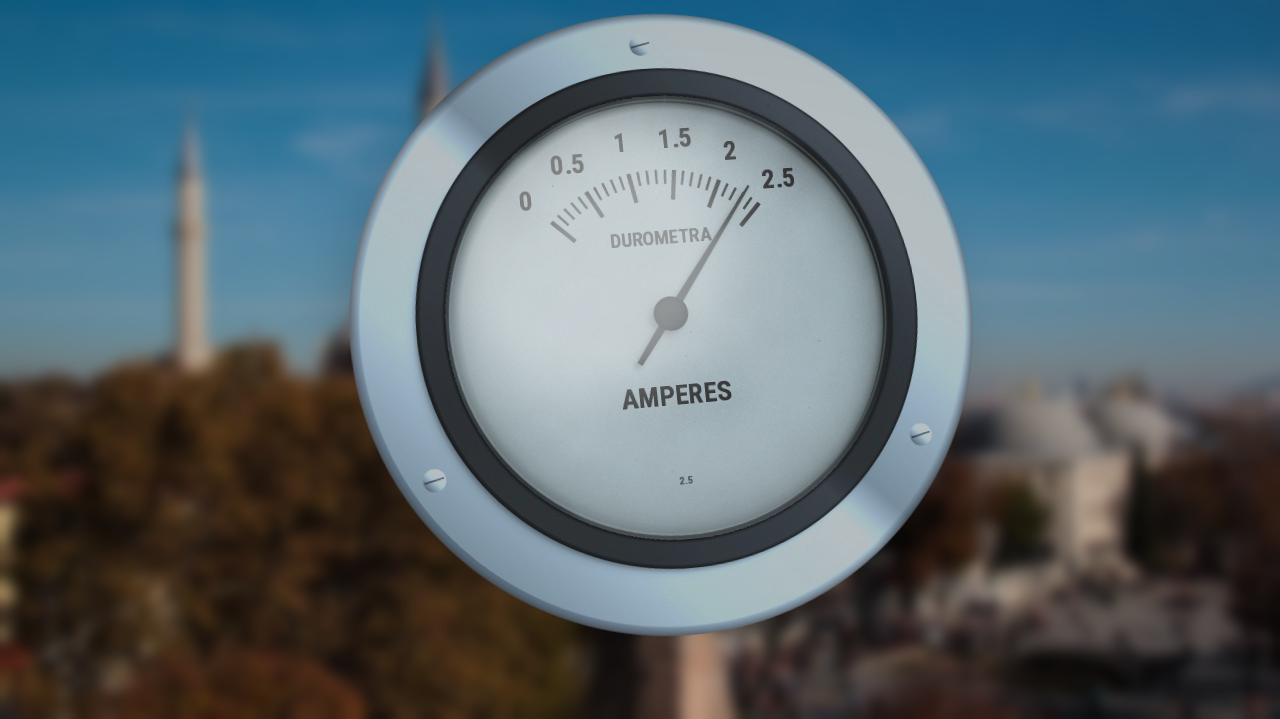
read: 2.3 A
